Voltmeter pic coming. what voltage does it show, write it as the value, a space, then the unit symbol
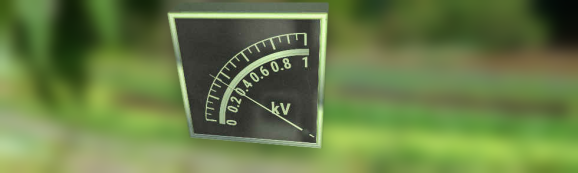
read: 0.35 kV
